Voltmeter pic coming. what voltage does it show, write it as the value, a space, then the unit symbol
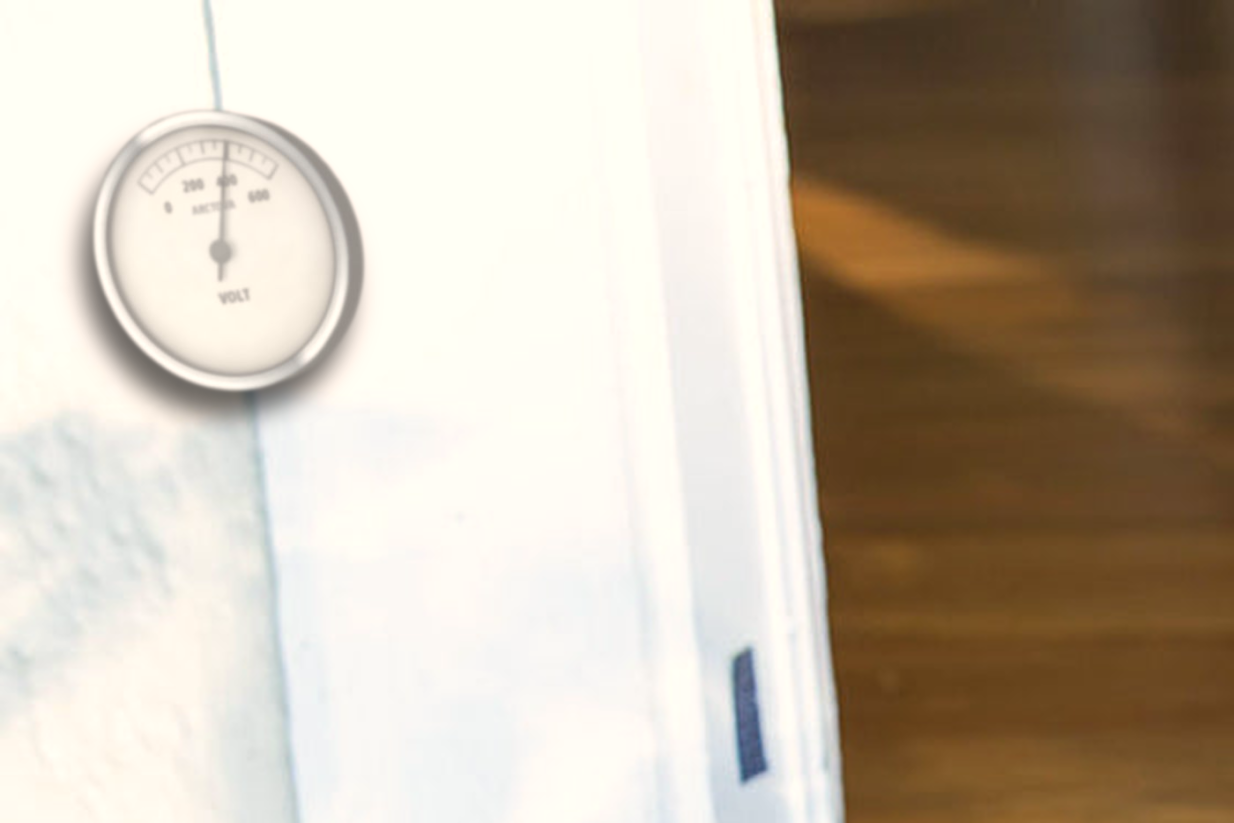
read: 400 V
